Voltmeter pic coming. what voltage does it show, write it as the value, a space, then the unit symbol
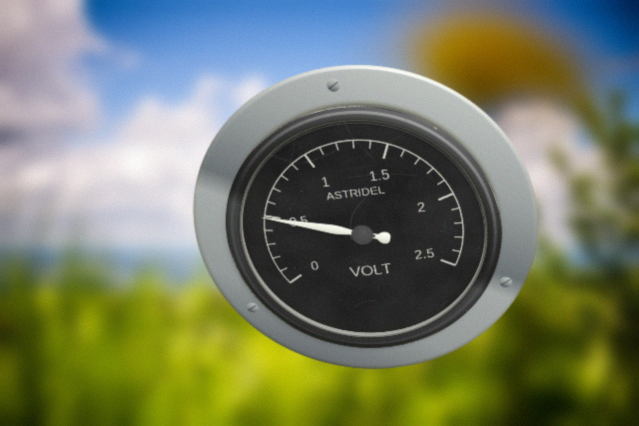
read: 0.5 V
